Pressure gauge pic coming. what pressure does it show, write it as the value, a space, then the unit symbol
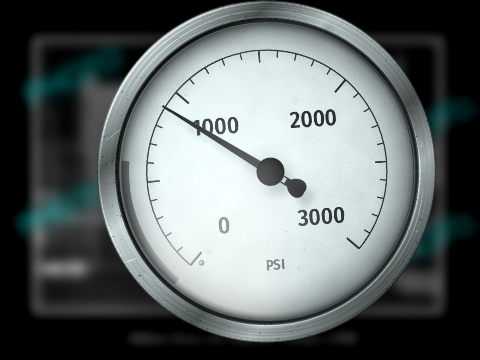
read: 900 psi
